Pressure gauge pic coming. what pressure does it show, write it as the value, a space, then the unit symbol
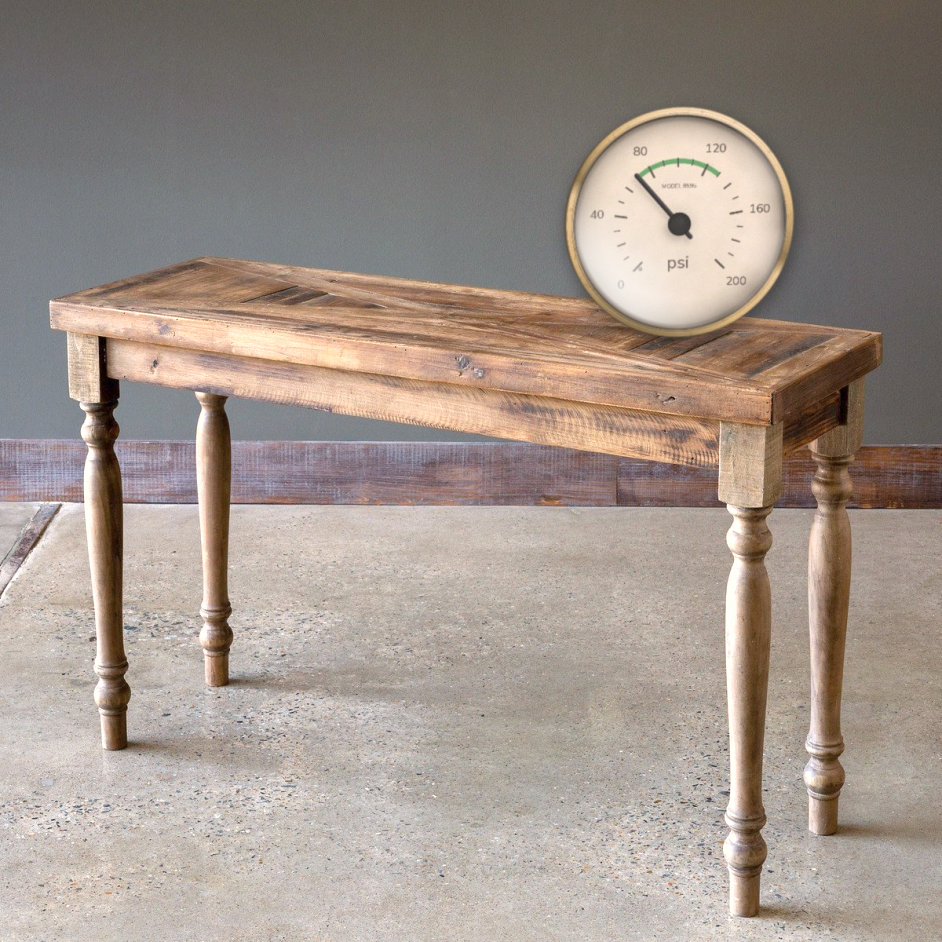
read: 70 psi
